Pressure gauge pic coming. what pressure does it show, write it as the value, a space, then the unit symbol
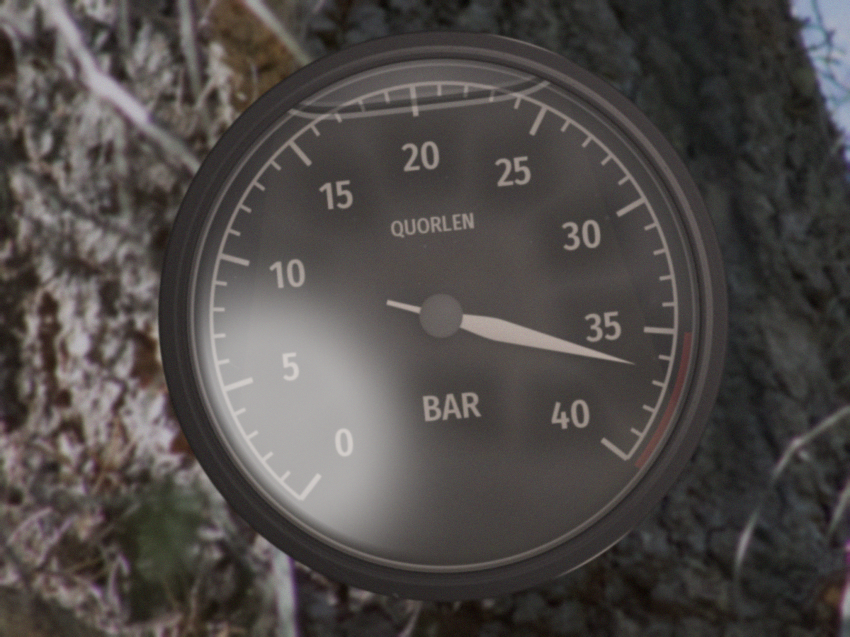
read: 36.5 bar
